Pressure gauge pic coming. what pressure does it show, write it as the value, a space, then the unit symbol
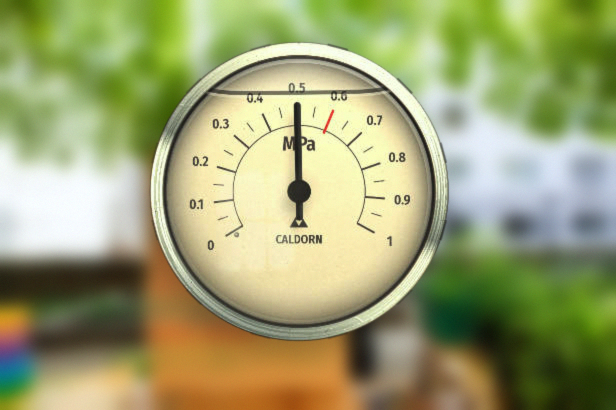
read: 0.5 MPa
